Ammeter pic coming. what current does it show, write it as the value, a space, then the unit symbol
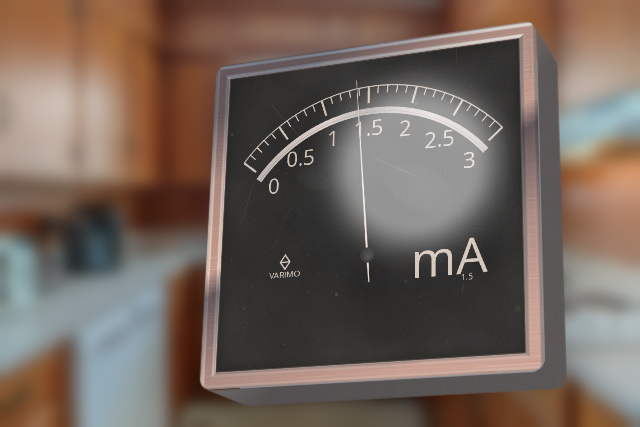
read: 1.4 mA
